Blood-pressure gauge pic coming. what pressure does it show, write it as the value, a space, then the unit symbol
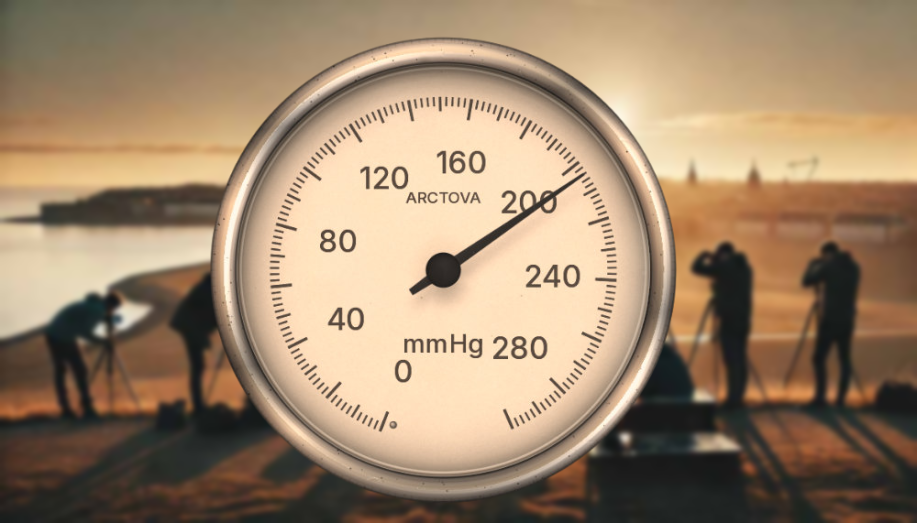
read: 204 mmHg
